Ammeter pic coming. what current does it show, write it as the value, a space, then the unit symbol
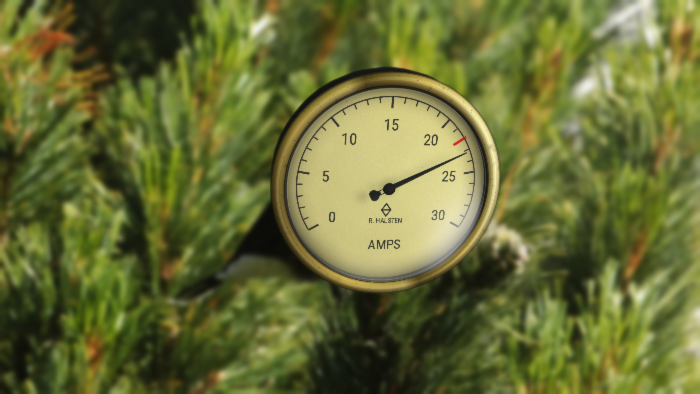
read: 23 A
